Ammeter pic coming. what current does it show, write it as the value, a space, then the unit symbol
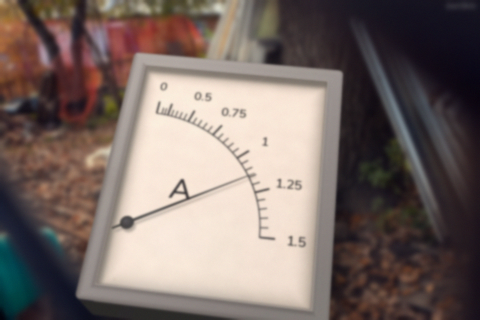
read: 1.15 A
